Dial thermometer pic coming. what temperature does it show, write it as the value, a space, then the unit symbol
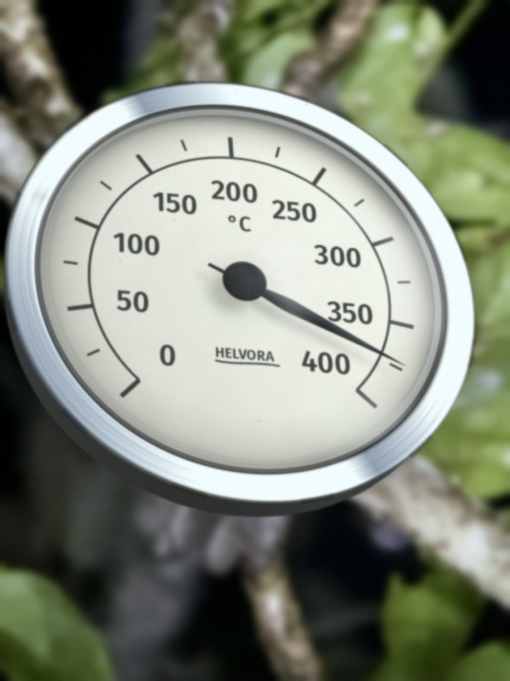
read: 375 °C
